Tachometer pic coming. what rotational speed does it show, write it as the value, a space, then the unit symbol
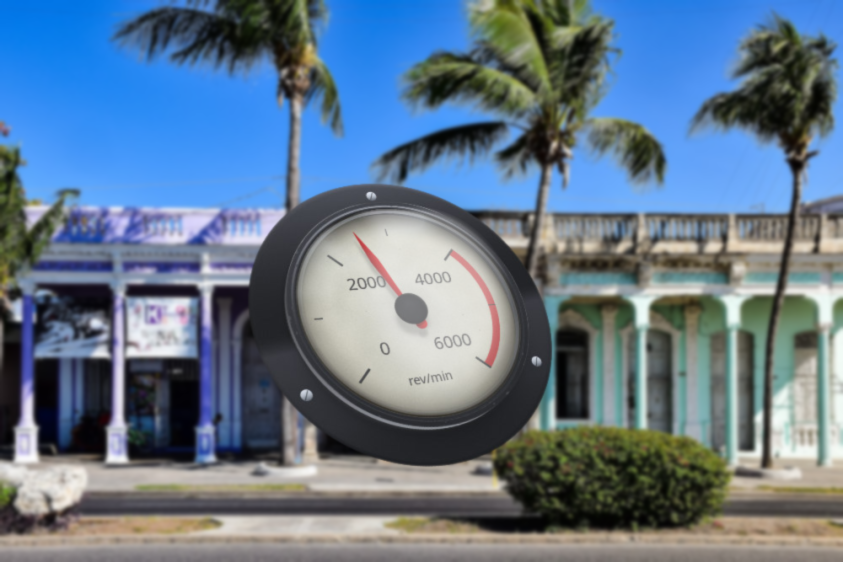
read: 2500 rpm
